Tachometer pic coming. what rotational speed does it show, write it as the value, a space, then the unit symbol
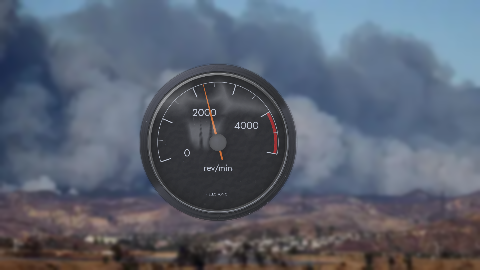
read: 2250 rpm
